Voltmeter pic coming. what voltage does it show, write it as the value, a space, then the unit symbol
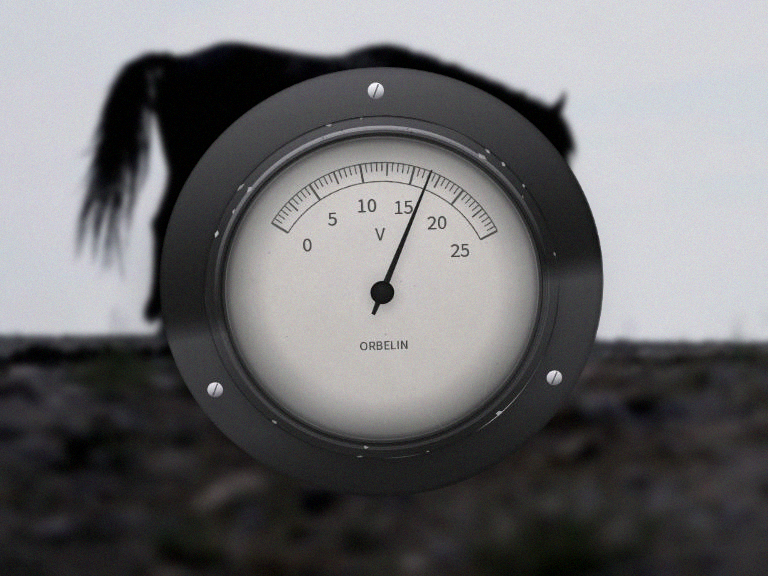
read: 16.5 V
